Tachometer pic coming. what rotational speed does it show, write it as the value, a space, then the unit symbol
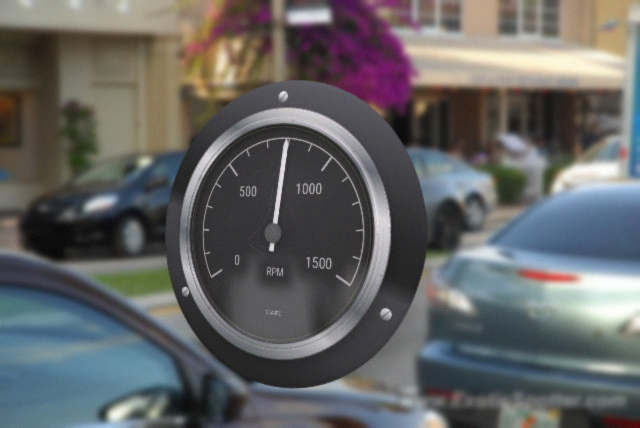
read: 800 rpm
